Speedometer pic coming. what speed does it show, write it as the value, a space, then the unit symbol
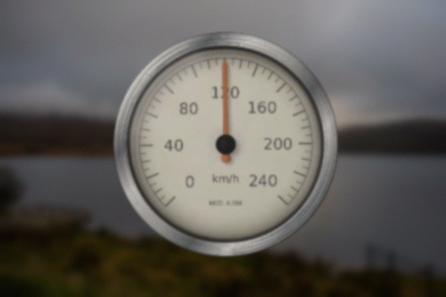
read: 120 km/h
